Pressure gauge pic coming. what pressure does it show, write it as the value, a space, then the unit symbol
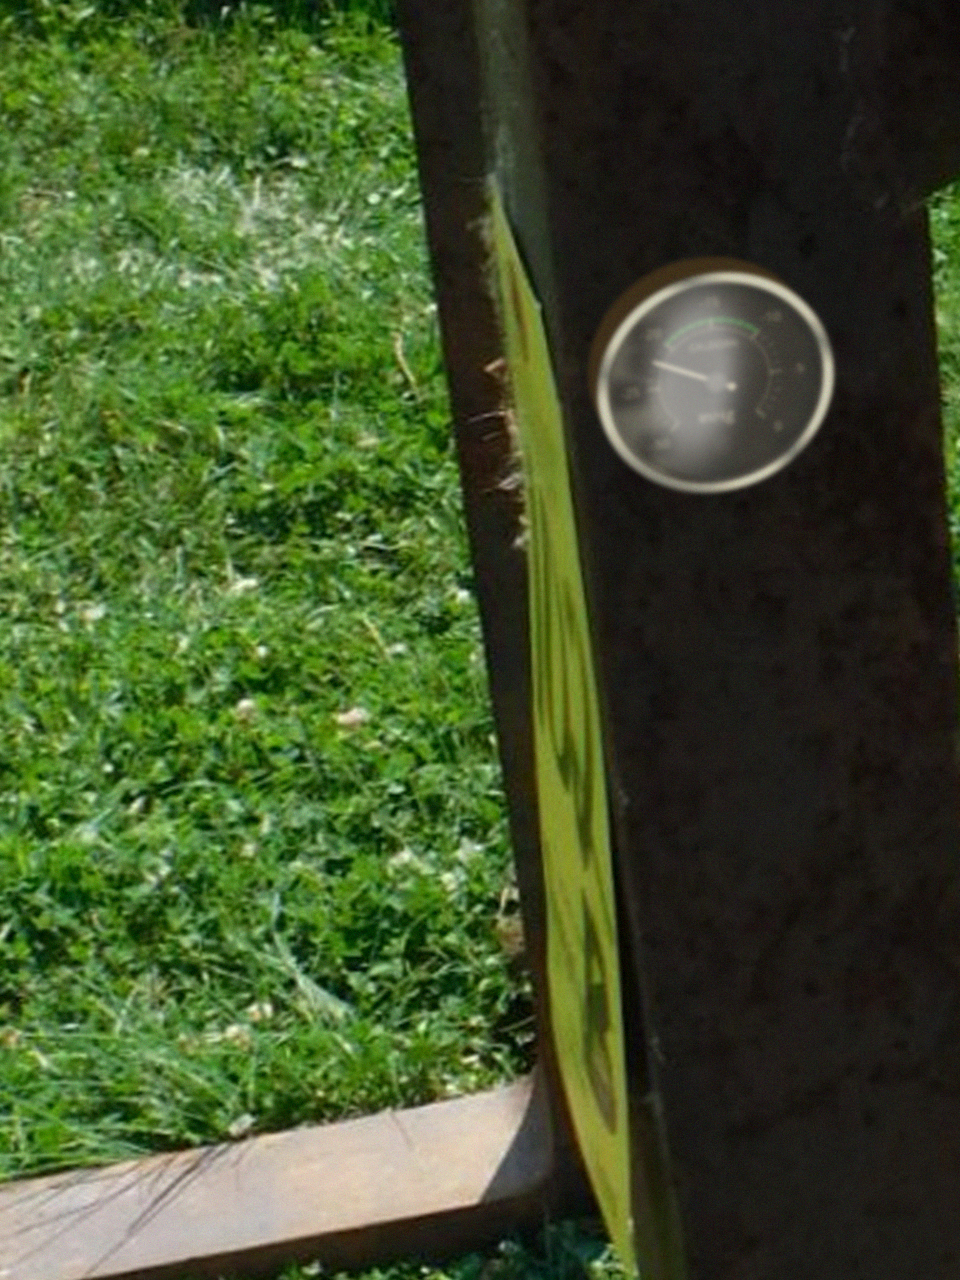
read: -22 inHg
